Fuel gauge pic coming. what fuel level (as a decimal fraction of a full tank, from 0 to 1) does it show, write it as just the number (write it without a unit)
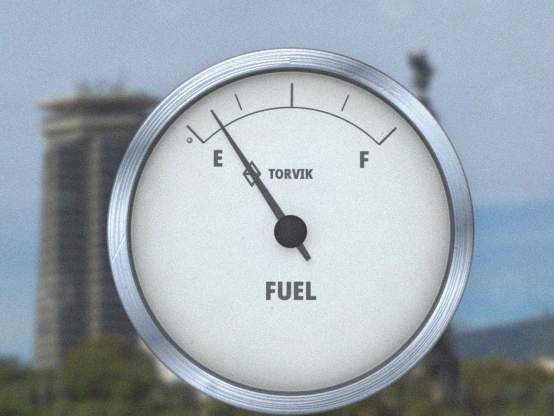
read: 0.125
